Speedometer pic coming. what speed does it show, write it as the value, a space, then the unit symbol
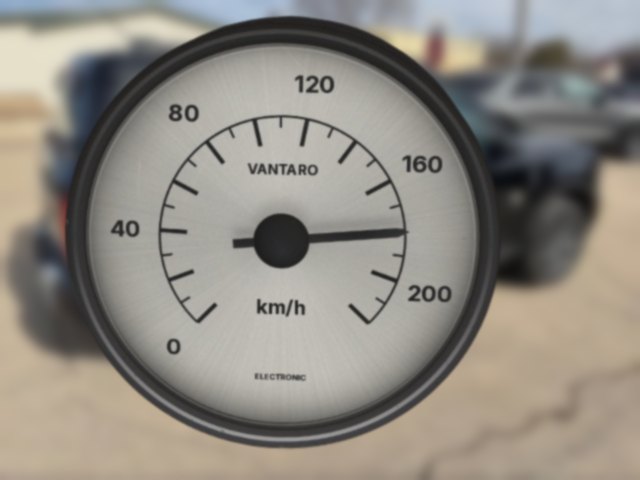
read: 180 km/h
